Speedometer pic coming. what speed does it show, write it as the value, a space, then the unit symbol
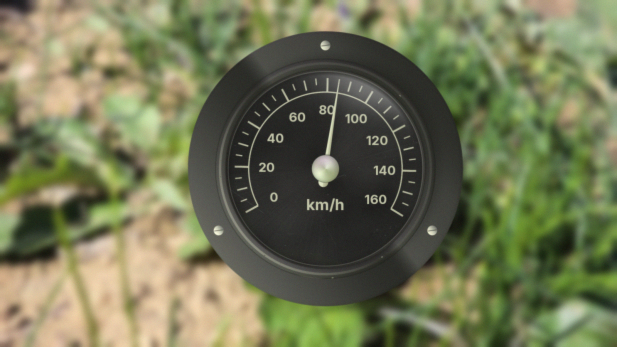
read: 85 km/h
